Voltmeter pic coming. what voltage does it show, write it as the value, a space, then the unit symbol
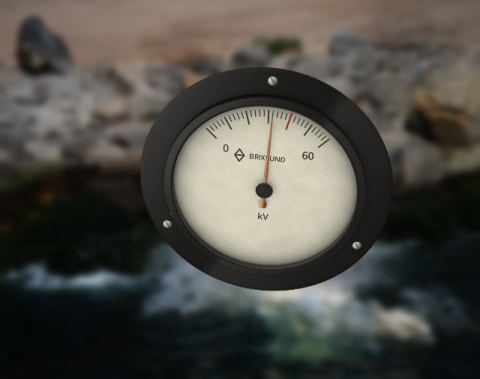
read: 32 kV
